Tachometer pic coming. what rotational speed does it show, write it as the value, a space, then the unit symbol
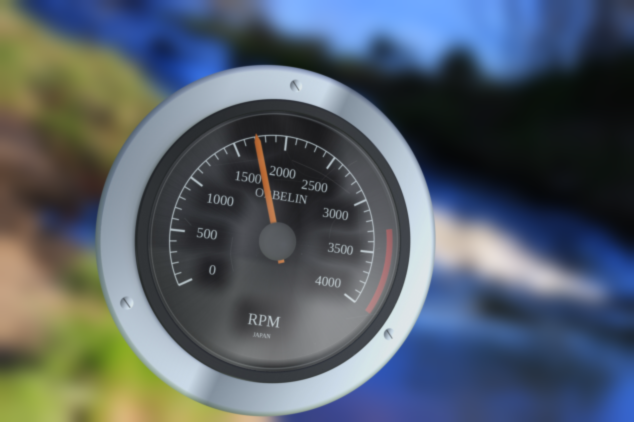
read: 1700 rpm
